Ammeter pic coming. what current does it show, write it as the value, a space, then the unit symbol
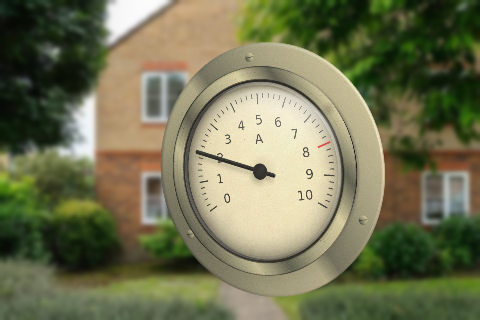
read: 2 A
